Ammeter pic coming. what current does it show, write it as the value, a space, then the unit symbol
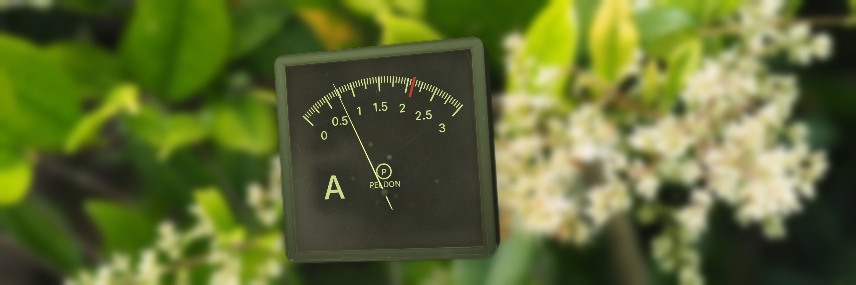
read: 0.75 A
